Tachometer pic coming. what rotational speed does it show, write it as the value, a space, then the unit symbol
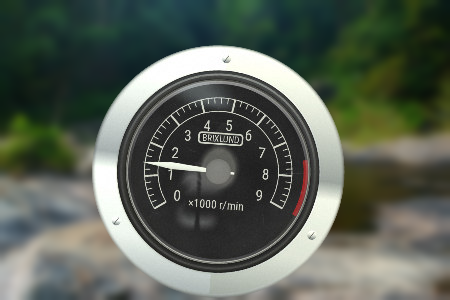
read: 1400 rpm
